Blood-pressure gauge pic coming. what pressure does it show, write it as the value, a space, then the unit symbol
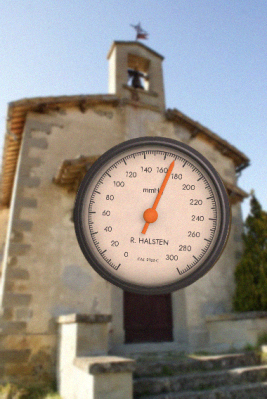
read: 170 mmHg
